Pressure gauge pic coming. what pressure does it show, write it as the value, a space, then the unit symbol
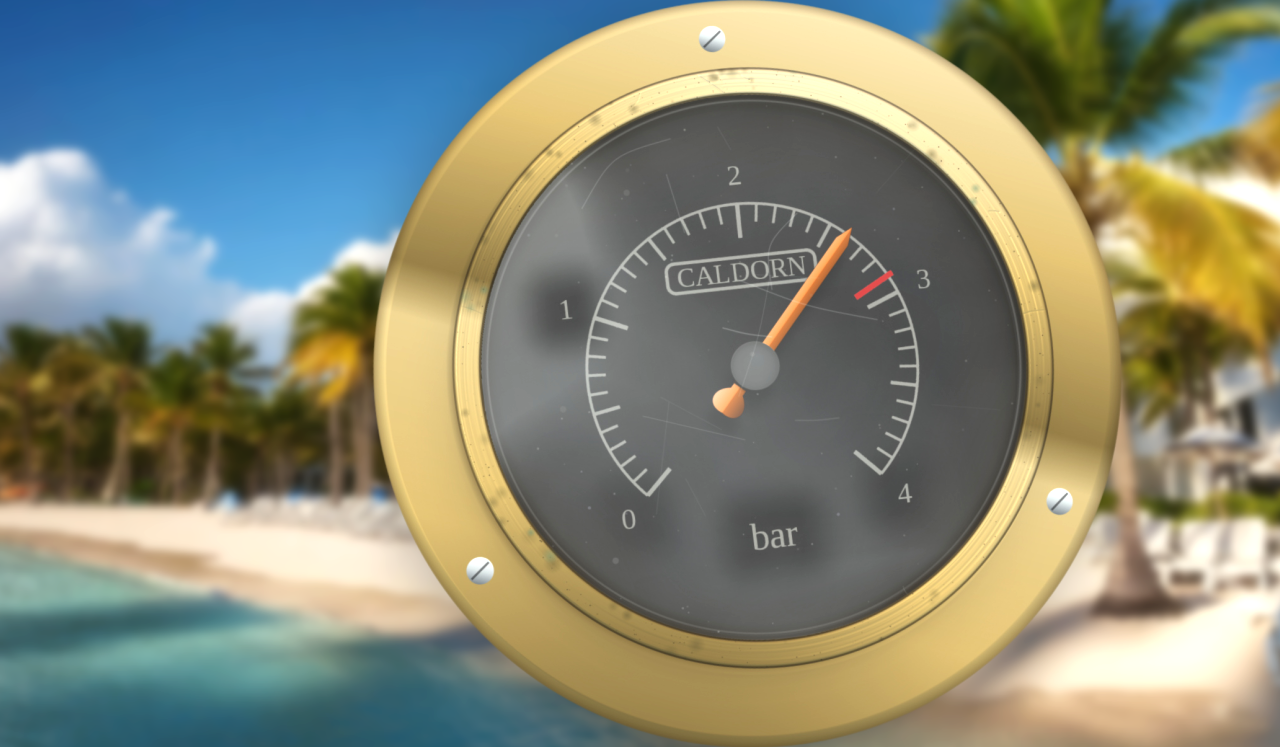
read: 2.6 bar
